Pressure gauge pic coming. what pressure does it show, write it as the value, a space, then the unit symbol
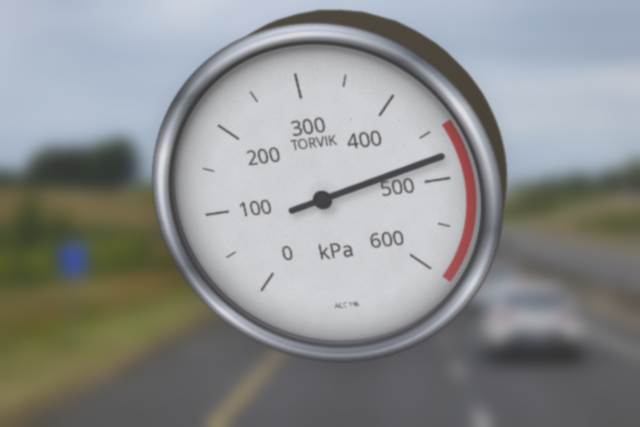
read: 475 kPa
